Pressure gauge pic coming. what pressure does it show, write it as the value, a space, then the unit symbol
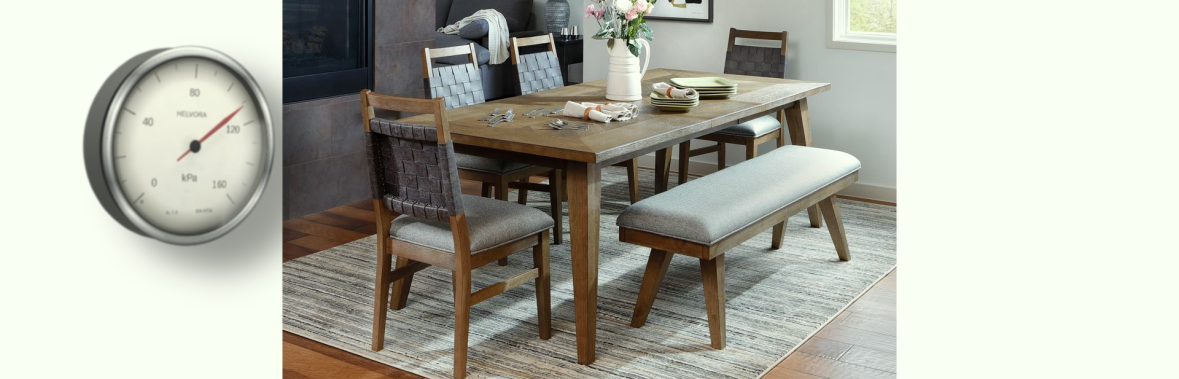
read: 110 kPa
